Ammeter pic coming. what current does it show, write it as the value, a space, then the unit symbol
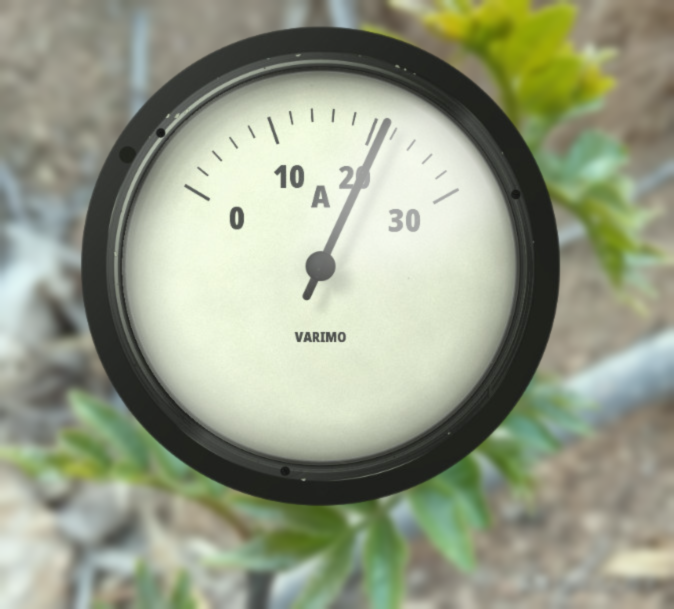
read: 21 A
